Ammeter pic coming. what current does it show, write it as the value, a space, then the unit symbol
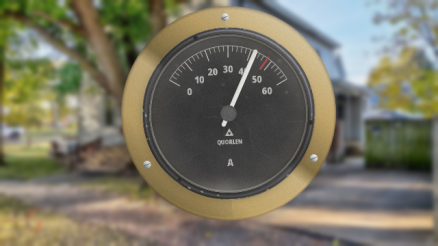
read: 42 A
